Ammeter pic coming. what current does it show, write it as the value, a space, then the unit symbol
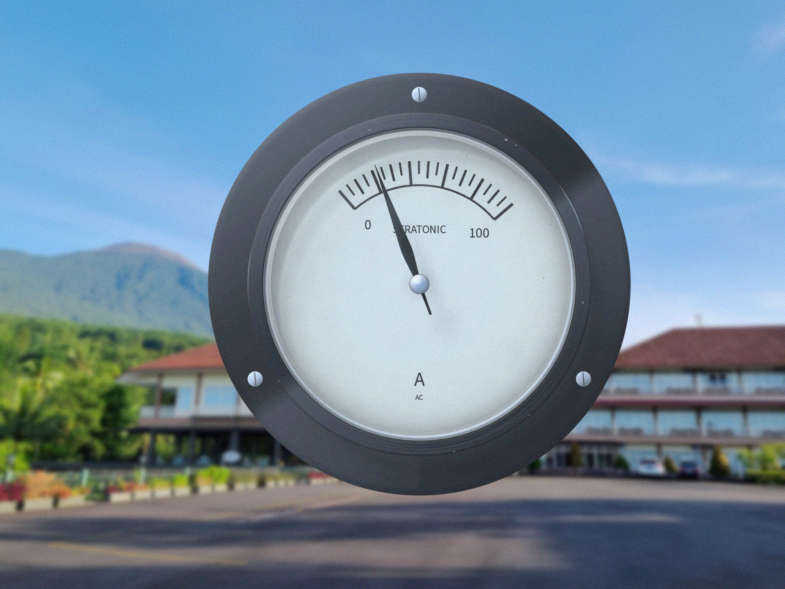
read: 22.5 A
